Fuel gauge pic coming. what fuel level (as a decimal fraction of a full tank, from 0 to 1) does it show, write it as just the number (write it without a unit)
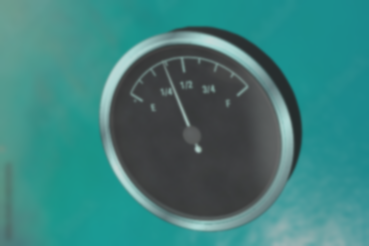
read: 0.375
